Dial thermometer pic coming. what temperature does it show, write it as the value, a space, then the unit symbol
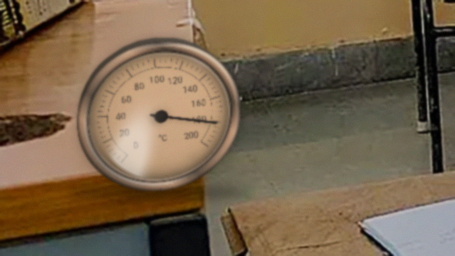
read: 180 °C
